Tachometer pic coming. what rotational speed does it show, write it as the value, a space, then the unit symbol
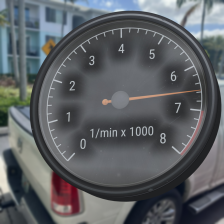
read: 6600 rpm
